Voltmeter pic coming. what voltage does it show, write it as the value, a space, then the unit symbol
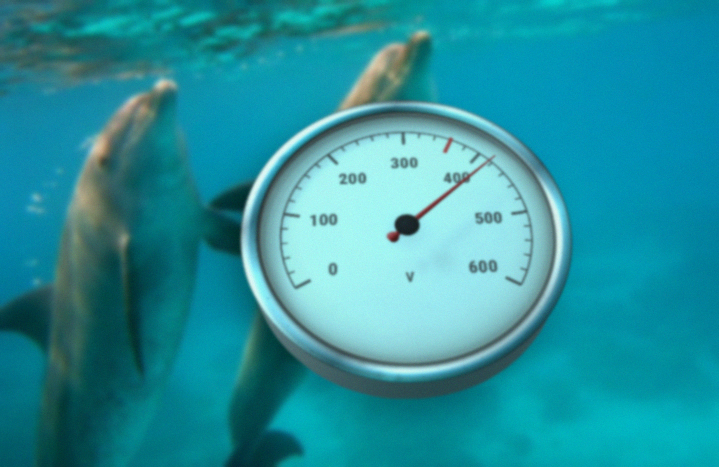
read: 420 V
